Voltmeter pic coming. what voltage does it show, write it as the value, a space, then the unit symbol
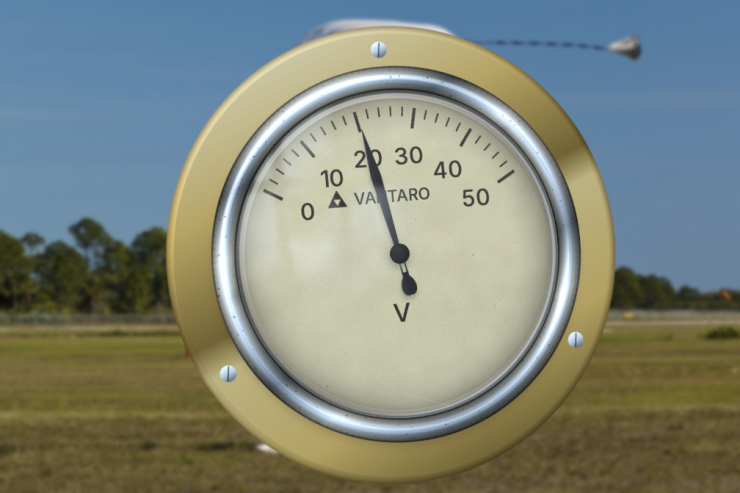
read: 20 V
